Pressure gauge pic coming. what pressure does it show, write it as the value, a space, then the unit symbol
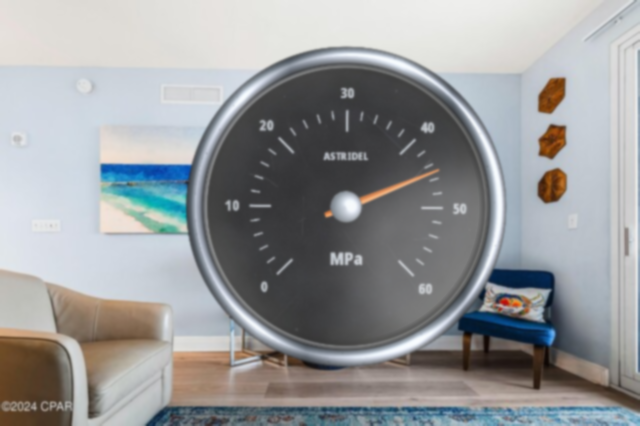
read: 45 MPa
